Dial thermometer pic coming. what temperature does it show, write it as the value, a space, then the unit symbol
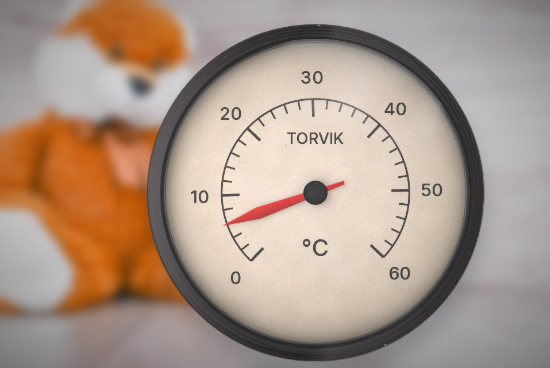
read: 6 °C
